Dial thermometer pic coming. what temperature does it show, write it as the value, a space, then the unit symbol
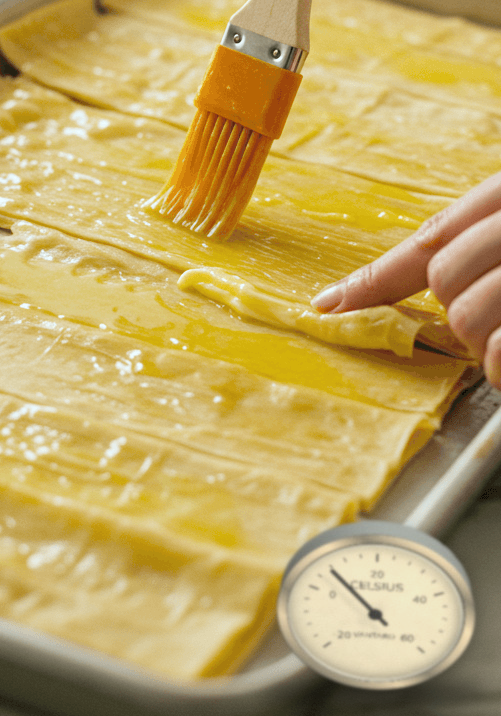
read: 8 °C
